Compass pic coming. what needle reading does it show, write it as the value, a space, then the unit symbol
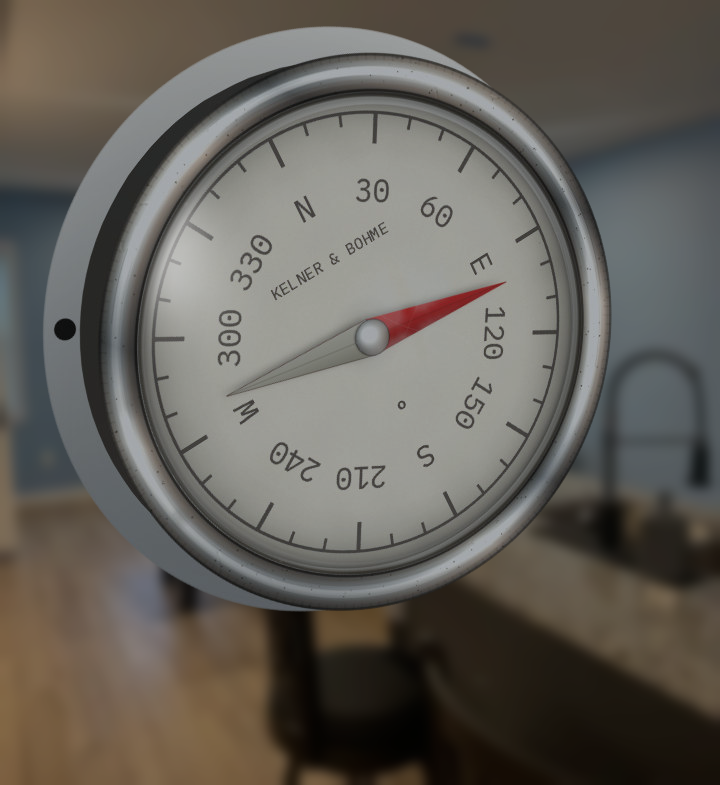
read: 100 °
